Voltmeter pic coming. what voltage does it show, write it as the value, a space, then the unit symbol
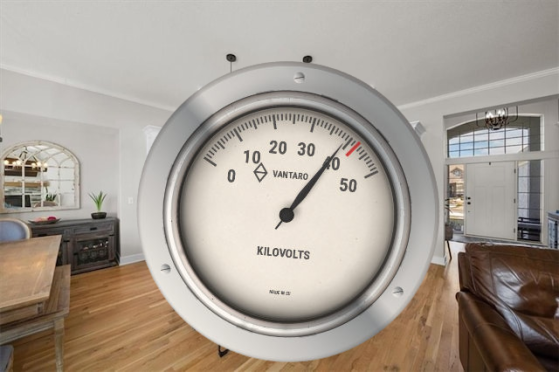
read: 39 kV
